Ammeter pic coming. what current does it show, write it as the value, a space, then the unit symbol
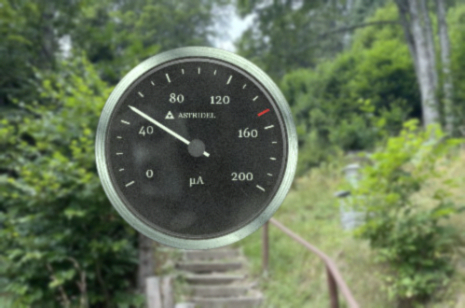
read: 50 µA
